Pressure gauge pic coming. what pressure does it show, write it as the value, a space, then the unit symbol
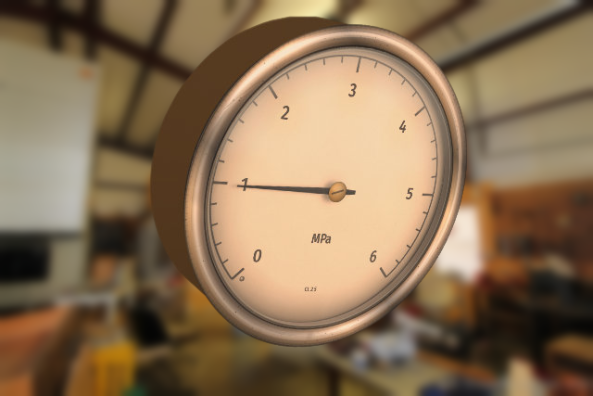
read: 1 MPa
